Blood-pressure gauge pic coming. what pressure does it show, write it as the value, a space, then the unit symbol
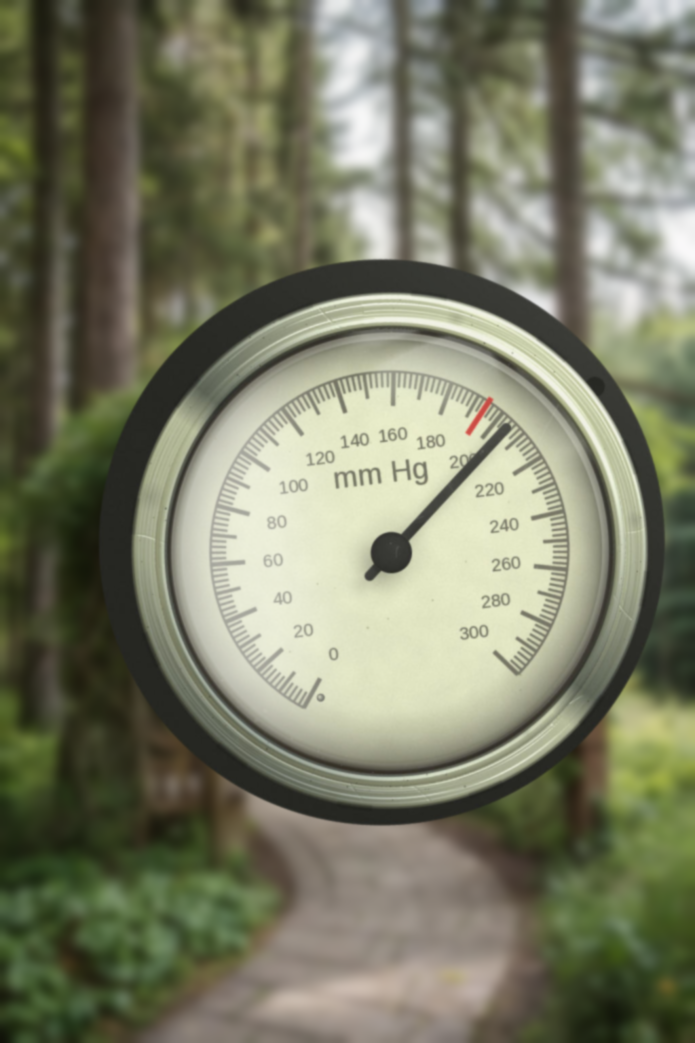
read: 204 mmHg
